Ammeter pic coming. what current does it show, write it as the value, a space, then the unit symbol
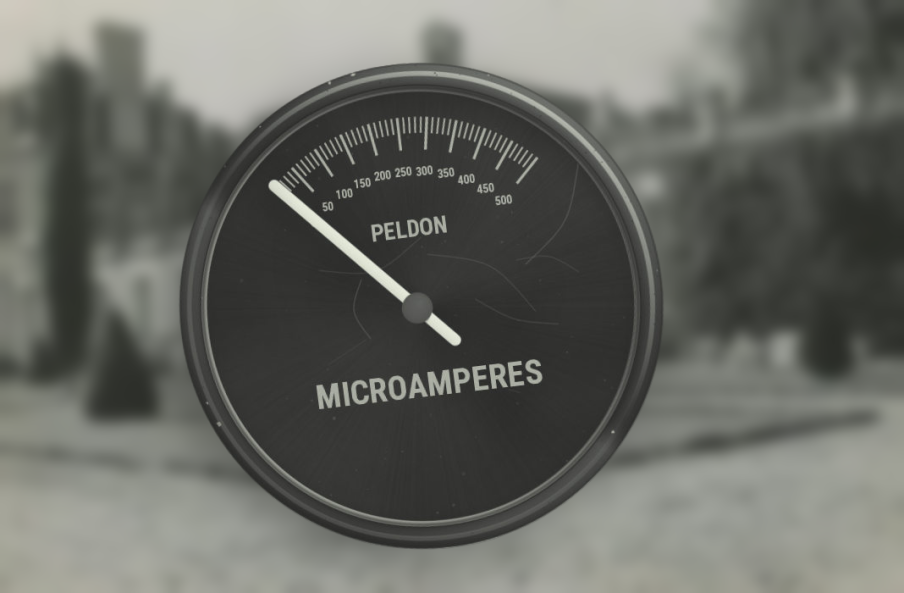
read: 10 µA
